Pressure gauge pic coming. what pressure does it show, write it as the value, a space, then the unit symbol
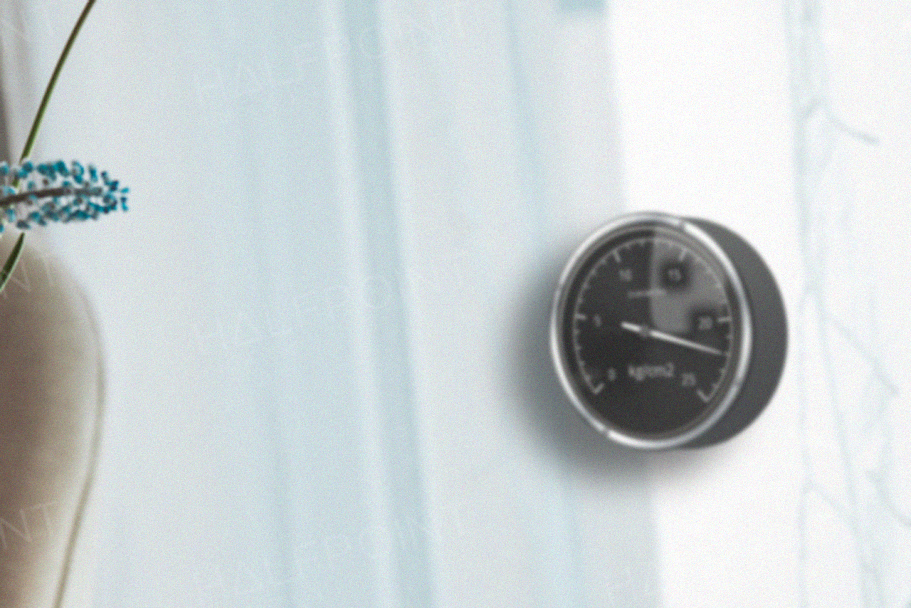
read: 22 kg/cm²
